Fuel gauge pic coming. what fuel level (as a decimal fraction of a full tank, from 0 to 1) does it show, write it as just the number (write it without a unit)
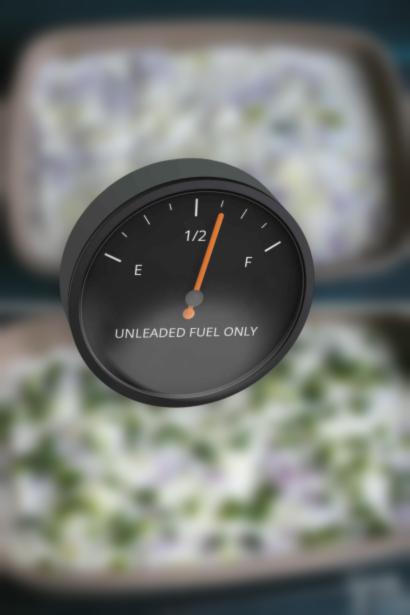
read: 0.625
